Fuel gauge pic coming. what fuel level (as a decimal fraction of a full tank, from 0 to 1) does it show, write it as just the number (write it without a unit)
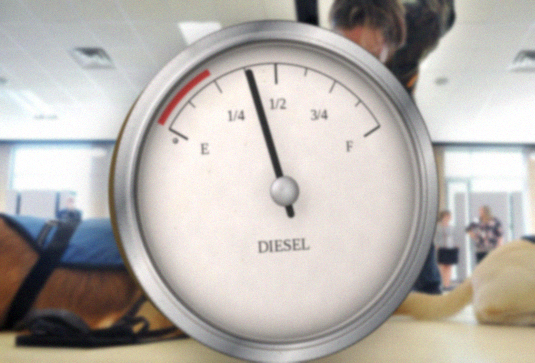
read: 0.375
